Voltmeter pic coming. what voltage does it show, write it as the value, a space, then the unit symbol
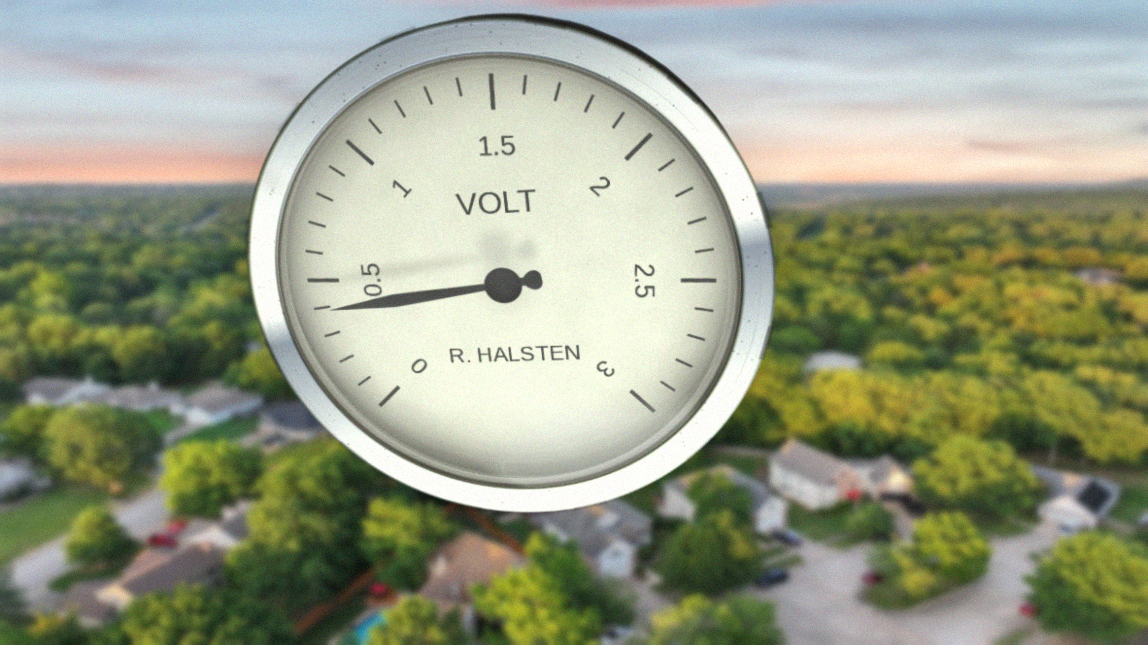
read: 0.4 V
